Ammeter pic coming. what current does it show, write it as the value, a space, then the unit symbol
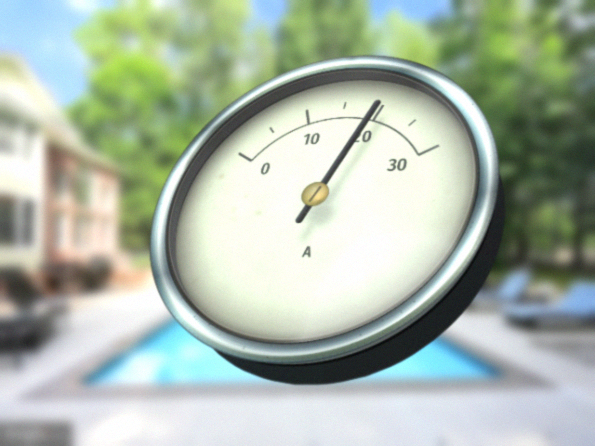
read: 20 A
